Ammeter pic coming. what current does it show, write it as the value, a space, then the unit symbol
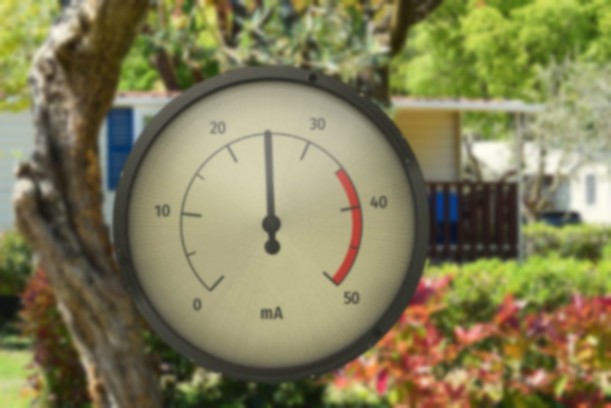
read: 25 mA
